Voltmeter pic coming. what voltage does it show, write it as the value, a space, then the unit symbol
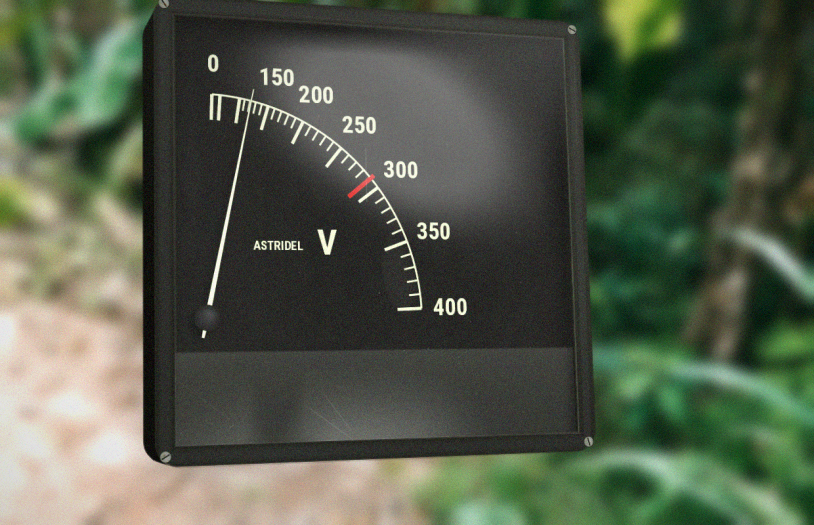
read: 120 V
